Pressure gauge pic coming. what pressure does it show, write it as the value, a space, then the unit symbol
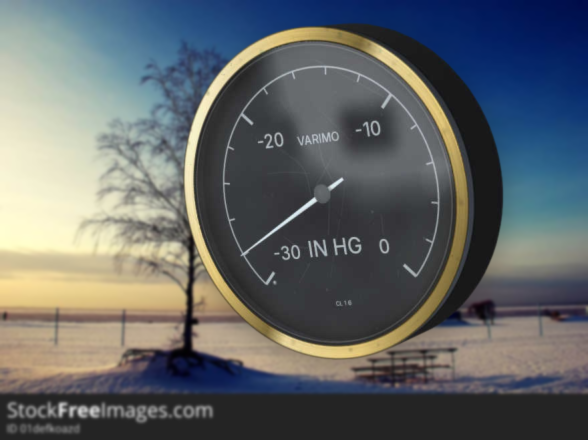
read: -28 inHg
